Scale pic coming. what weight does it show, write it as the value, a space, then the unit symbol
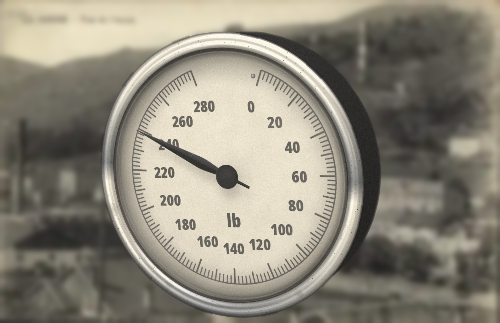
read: 240 lb
